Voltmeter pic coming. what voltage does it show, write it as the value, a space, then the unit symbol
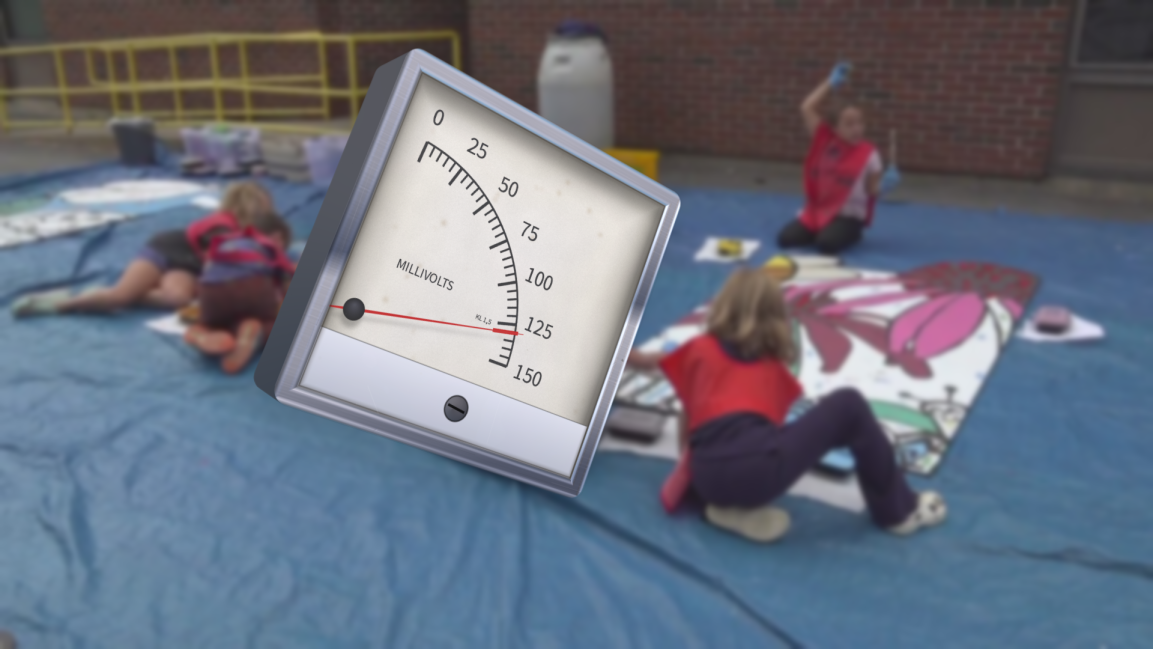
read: 130 mV
